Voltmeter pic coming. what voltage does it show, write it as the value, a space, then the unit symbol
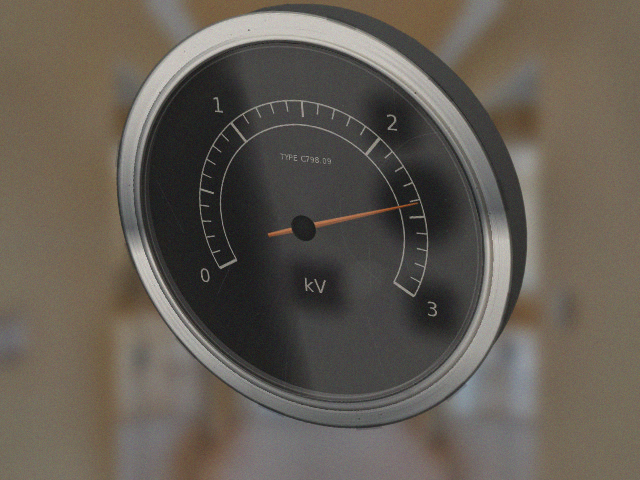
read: 2.4 kV
